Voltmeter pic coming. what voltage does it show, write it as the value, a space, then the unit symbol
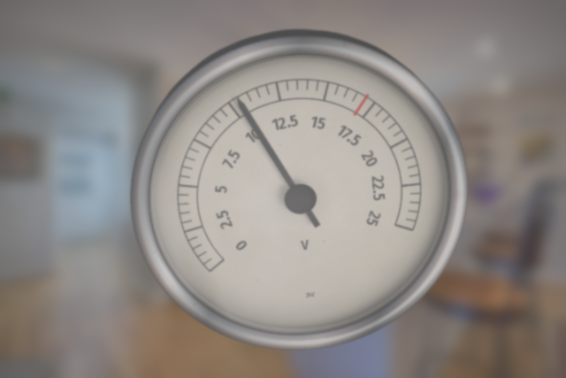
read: 10.5 V
